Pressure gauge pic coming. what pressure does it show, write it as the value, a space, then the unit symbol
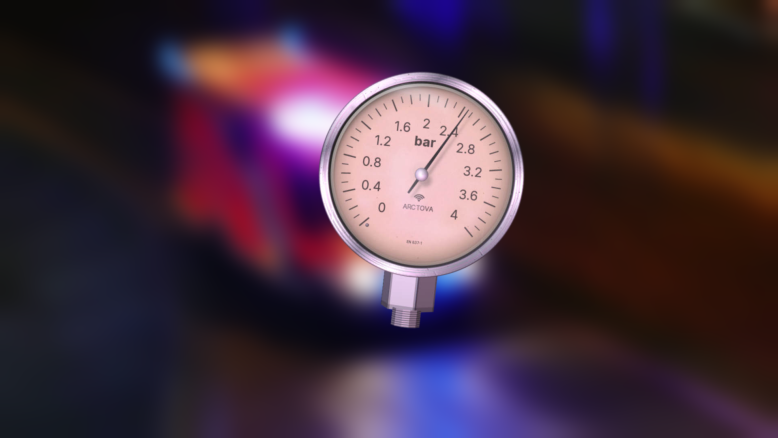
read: 2.45 bar
